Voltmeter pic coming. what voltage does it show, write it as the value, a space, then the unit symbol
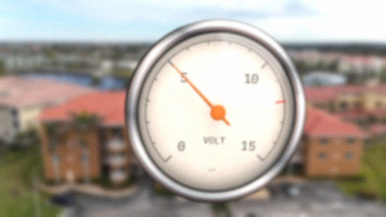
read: 5 V
